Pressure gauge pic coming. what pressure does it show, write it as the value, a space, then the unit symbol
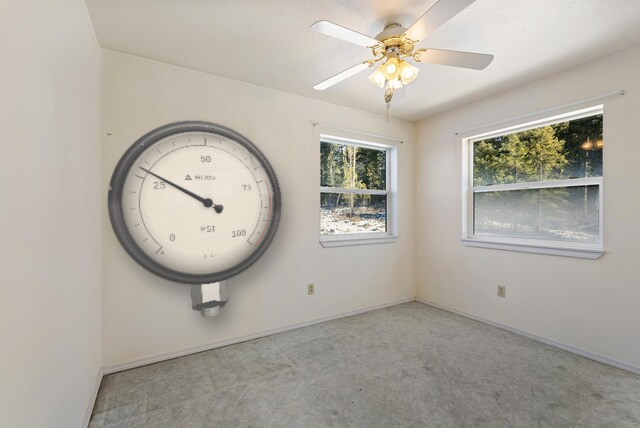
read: 27.5 psi
